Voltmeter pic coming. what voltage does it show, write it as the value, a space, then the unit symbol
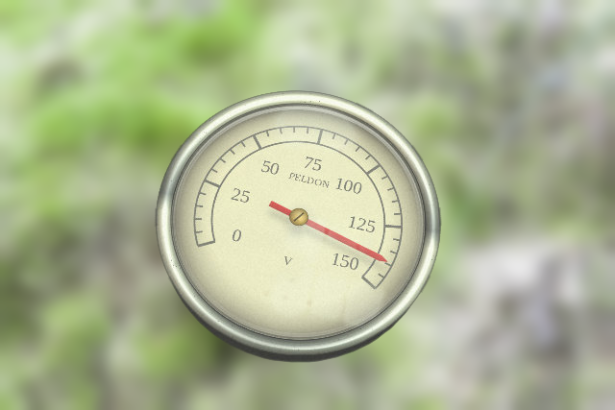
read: 140 V
